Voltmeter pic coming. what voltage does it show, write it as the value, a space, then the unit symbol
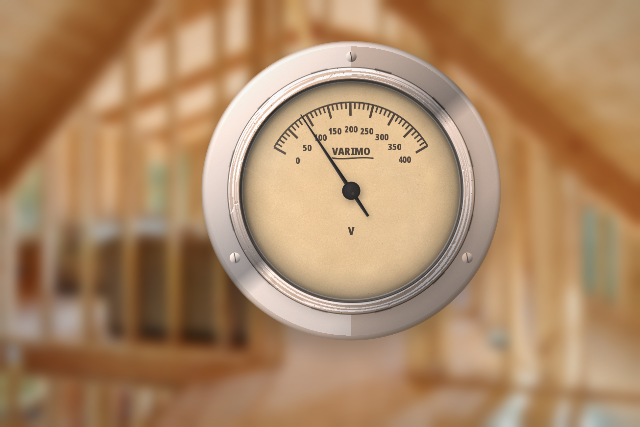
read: 90 V
